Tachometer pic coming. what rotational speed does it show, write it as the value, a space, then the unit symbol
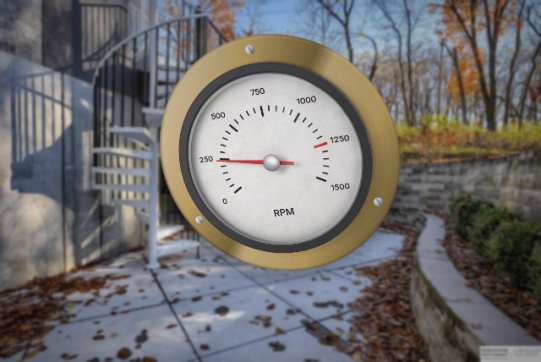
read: 250 rpm
